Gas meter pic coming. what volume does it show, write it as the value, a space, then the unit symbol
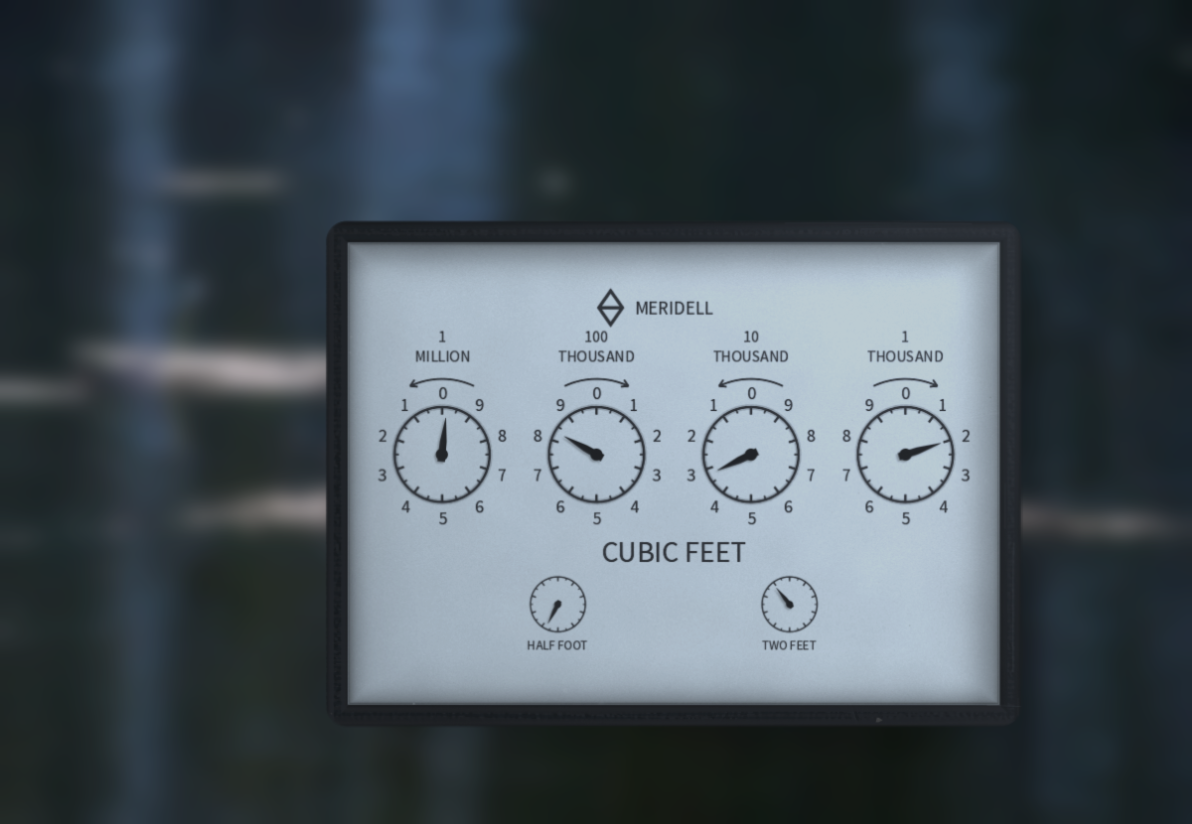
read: 983200 ft³
